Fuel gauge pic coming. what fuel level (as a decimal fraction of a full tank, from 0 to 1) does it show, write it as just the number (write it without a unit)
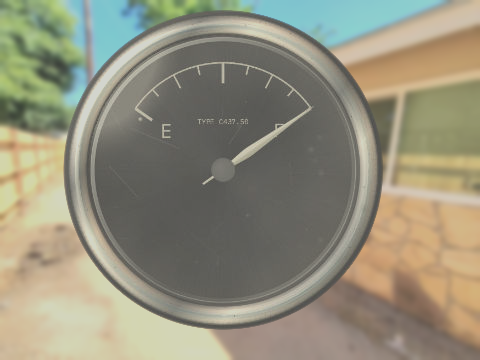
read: 1
